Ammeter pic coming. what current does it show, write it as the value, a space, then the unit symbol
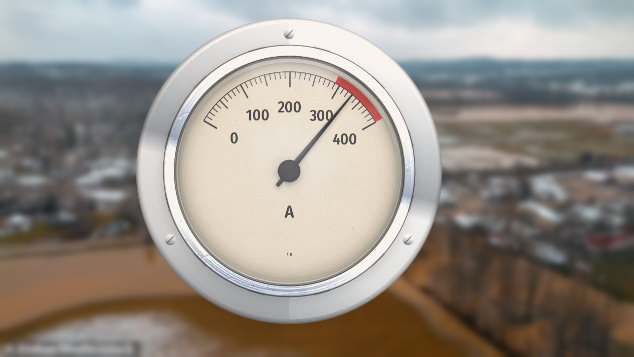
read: 330 A
